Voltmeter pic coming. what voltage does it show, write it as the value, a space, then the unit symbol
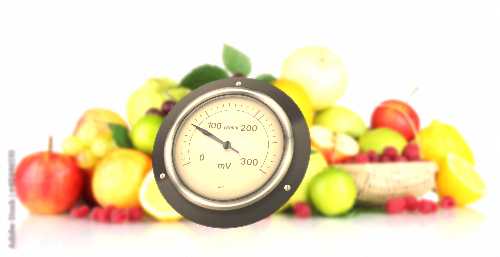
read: 70 mV
